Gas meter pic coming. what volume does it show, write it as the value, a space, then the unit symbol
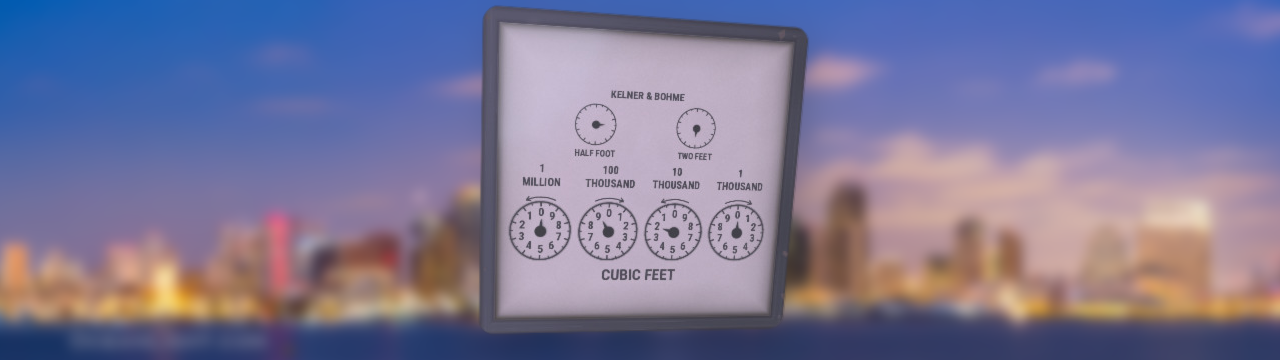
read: 992000 ft³
